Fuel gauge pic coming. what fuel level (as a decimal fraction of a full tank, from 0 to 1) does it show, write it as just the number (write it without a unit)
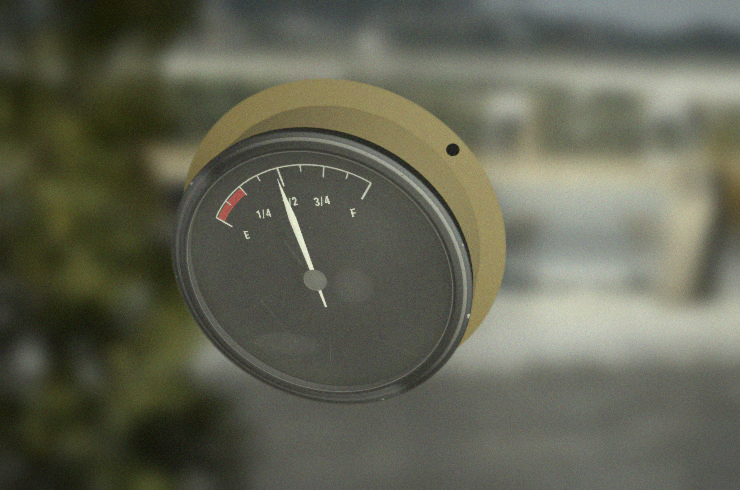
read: 0.5
